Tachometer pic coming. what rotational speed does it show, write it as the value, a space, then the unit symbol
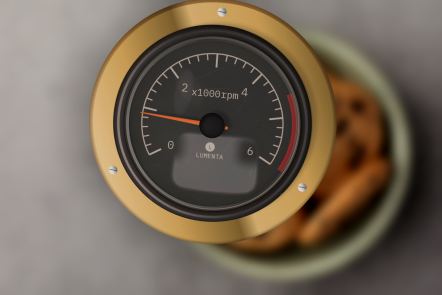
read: 900 rpm
